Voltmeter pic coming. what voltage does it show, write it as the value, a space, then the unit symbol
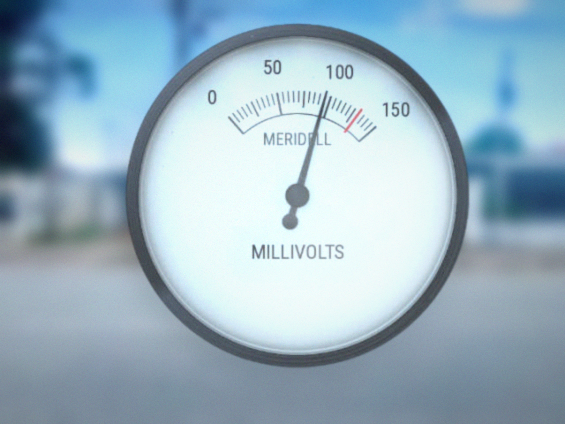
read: 95 mV
